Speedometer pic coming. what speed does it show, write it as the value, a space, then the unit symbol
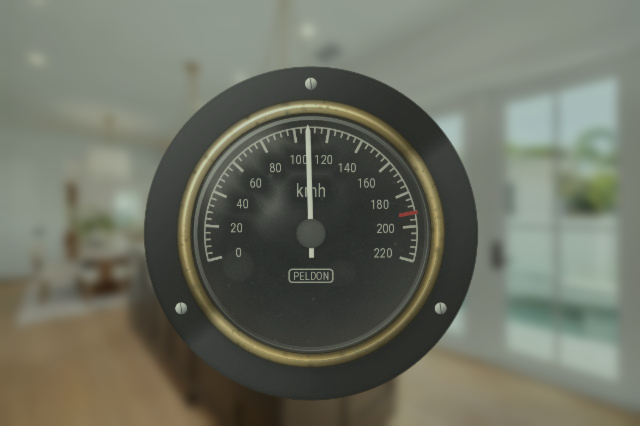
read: 108 km/h
